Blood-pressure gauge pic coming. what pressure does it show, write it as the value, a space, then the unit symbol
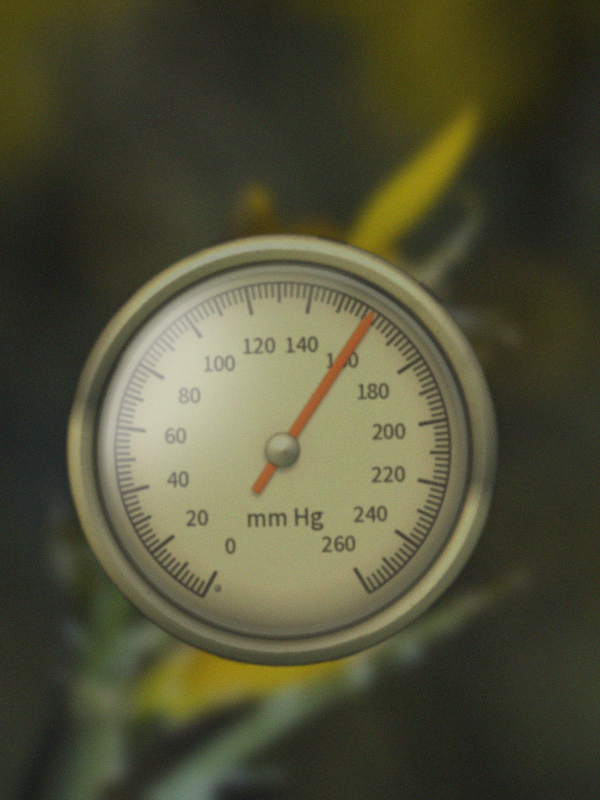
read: 160 mmHg
